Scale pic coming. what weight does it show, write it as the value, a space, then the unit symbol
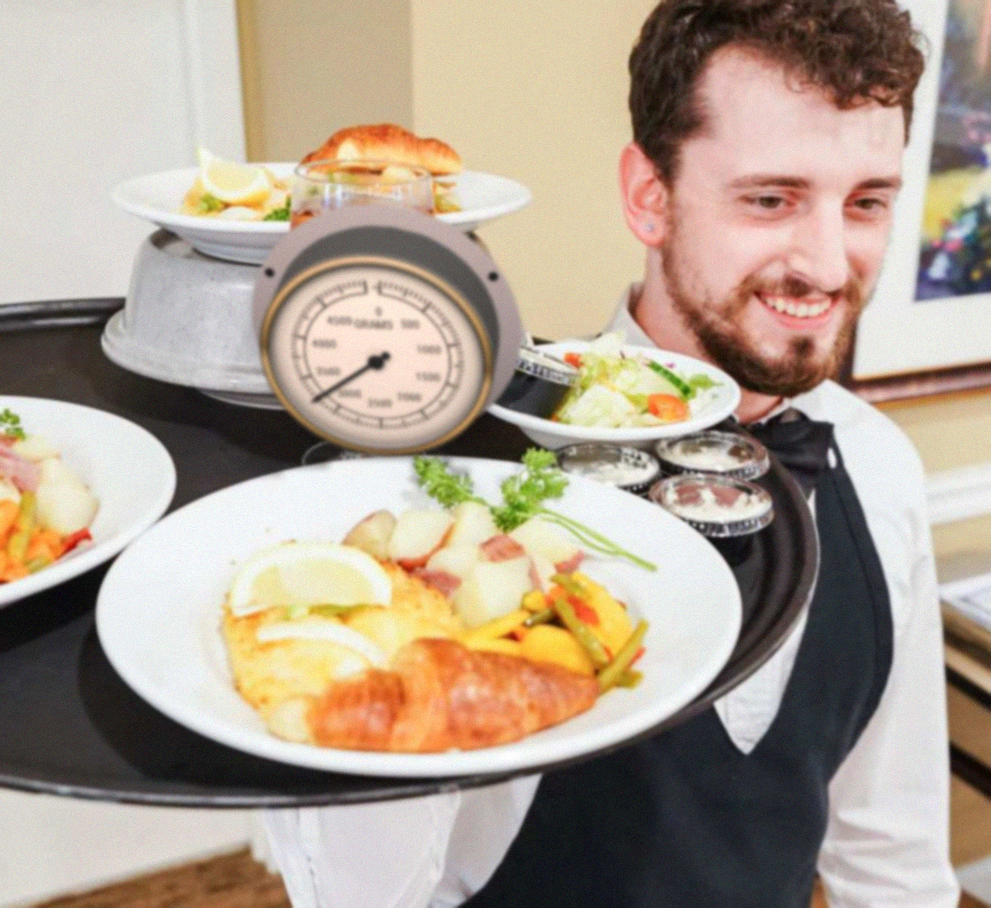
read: 3250 g
